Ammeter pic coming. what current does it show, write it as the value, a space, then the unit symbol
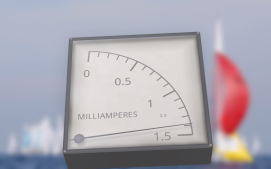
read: 1.4 mA
